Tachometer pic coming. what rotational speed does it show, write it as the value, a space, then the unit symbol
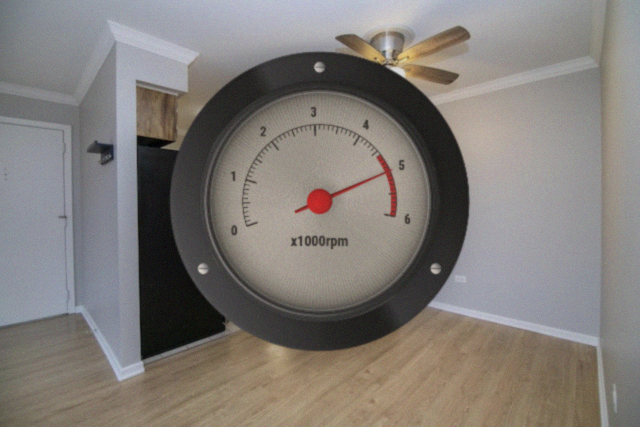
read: 5000 rpm
